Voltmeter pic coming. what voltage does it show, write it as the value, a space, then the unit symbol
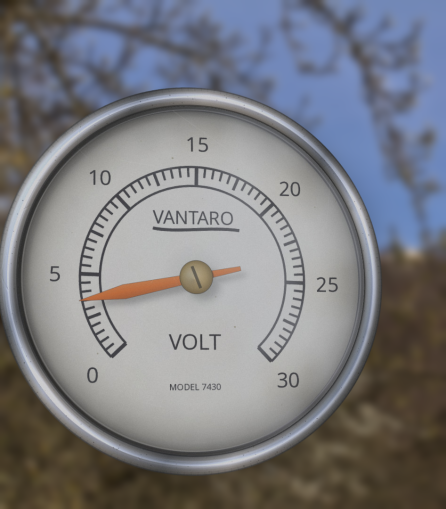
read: 3.5 V
